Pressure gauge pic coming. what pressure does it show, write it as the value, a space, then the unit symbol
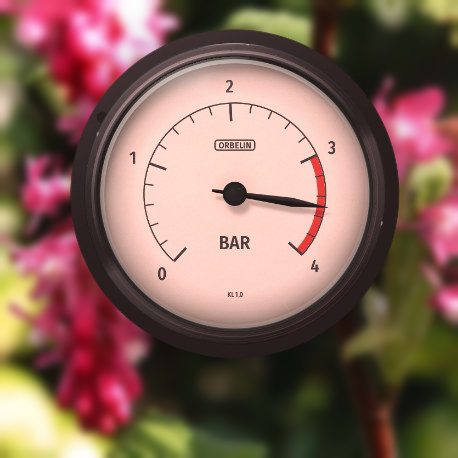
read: 3.5 bar
